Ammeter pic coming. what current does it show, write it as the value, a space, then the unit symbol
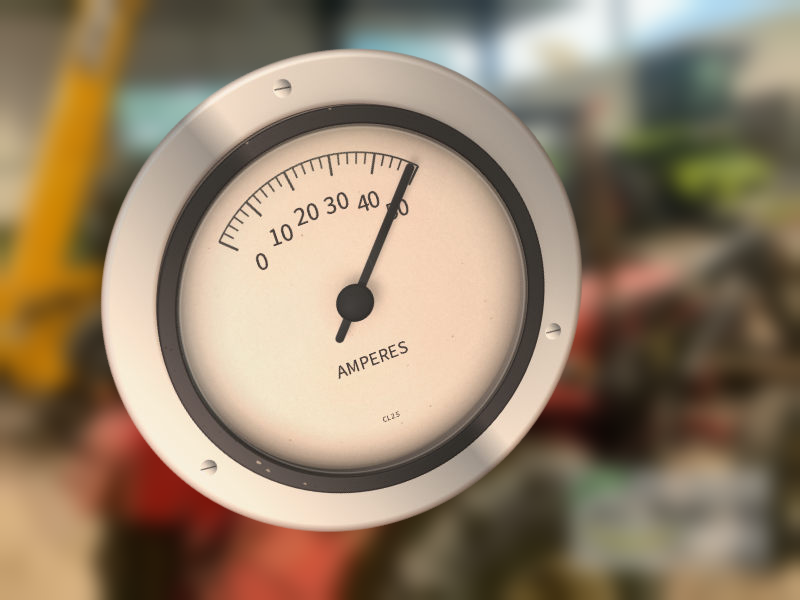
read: 48 A
